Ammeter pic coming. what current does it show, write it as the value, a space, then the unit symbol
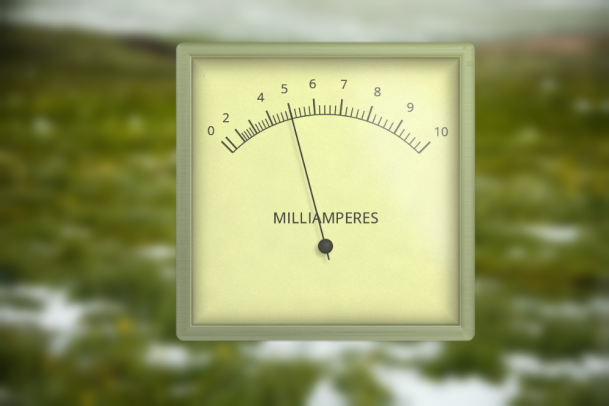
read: 5 mA
